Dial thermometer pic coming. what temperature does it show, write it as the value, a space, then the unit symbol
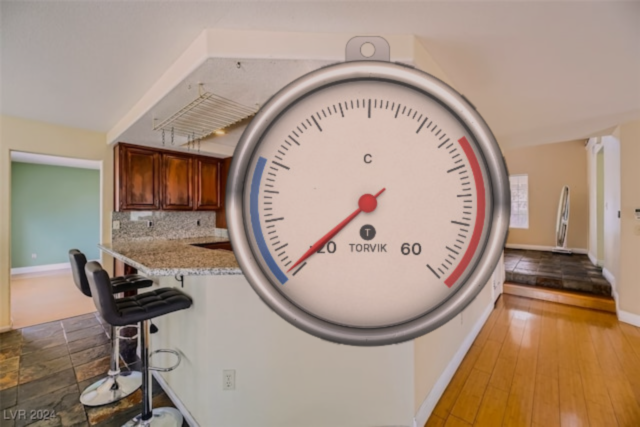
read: -19 °C
